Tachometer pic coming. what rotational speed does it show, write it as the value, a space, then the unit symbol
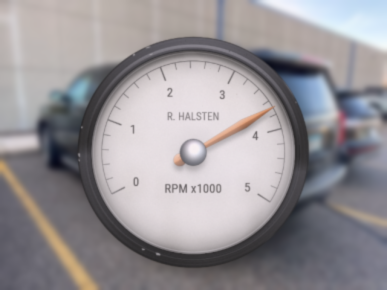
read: 3700 rpm
